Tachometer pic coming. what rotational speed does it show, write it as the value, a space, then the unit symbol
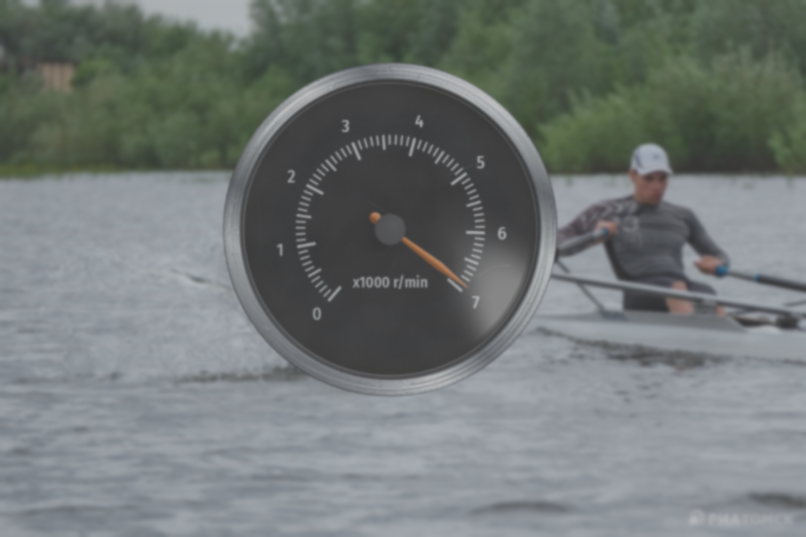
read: 6900 rpm
